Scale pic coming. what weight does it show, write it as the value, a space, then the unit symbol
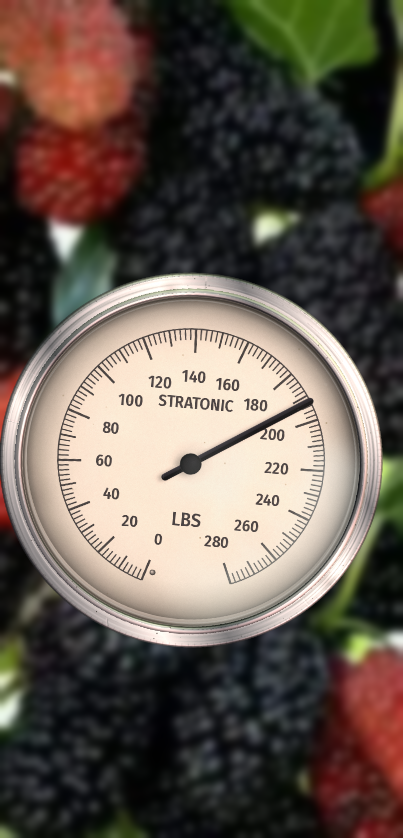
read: 192 lb
